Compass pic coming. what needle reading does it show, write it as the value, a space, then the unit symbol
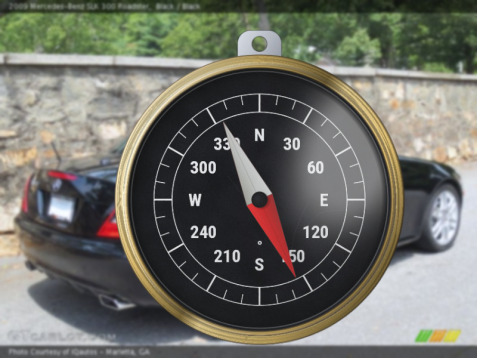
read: 155 °
